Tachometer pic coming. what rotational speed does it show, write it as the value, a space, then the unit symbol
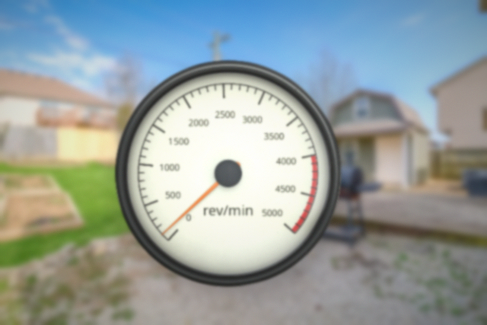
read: 100 rpm
